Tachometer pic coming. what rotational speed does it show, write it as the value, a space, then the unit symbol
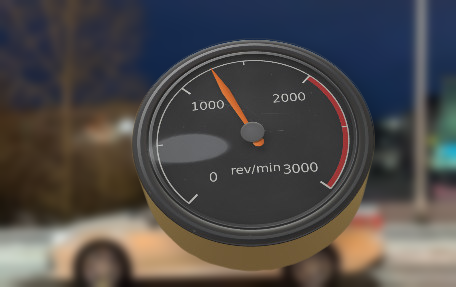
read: 1250 rpm
